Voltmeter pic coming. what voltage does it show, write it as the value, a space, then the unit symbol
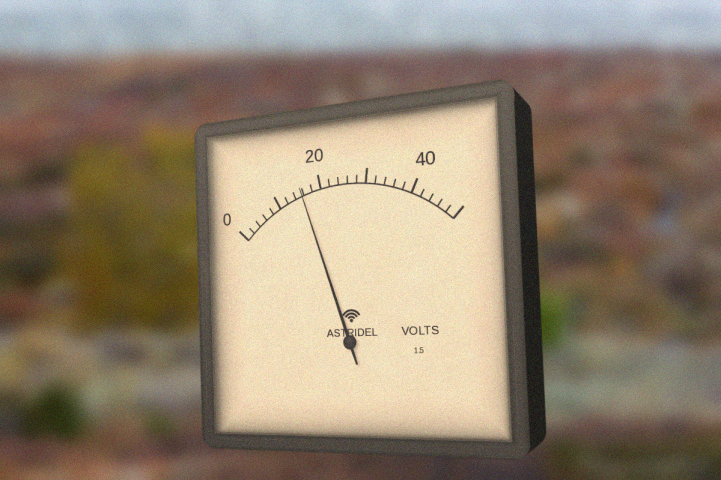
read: 16 V
